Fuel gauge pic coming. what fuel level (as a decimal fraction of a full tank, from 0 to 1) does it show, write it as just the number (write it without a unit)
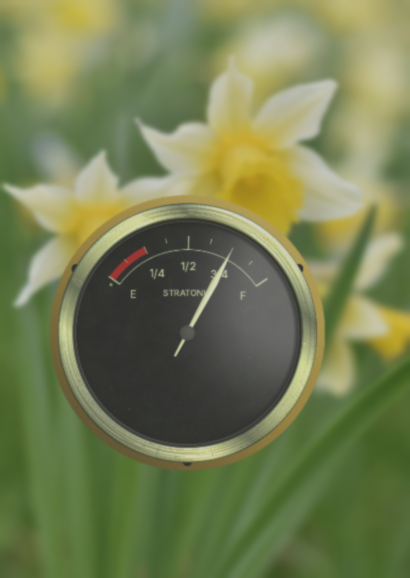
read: 0.75
